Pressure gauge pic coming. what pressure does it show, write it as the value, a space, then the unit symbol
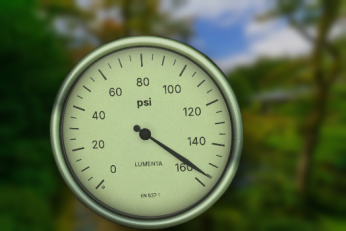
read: 155 psi
